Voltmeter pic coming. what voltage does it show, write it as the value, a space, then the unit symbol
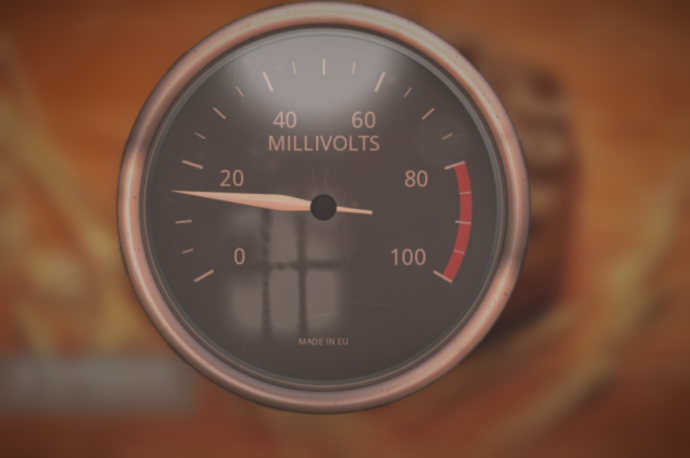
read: 15 mV
